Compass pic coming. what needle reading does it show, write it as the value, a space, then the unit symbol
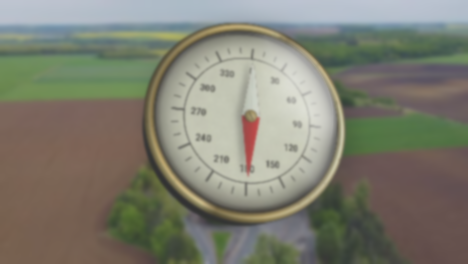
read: 180 °
